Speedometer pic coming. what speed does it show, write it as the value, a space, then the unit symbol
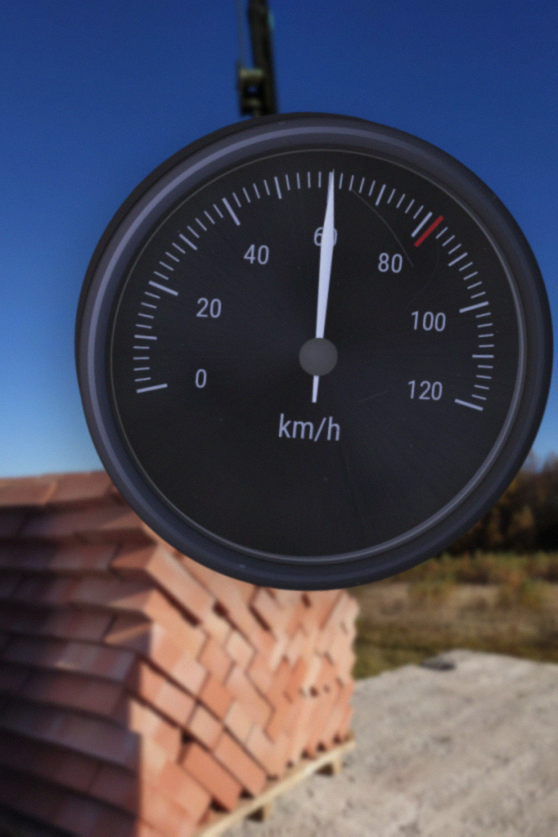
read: 60 km/h
